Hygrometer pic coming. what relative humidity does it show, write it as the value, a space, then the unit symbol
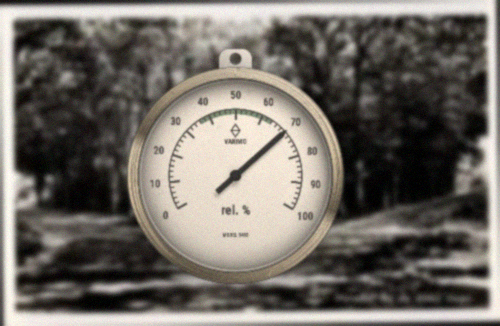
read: 70 %
